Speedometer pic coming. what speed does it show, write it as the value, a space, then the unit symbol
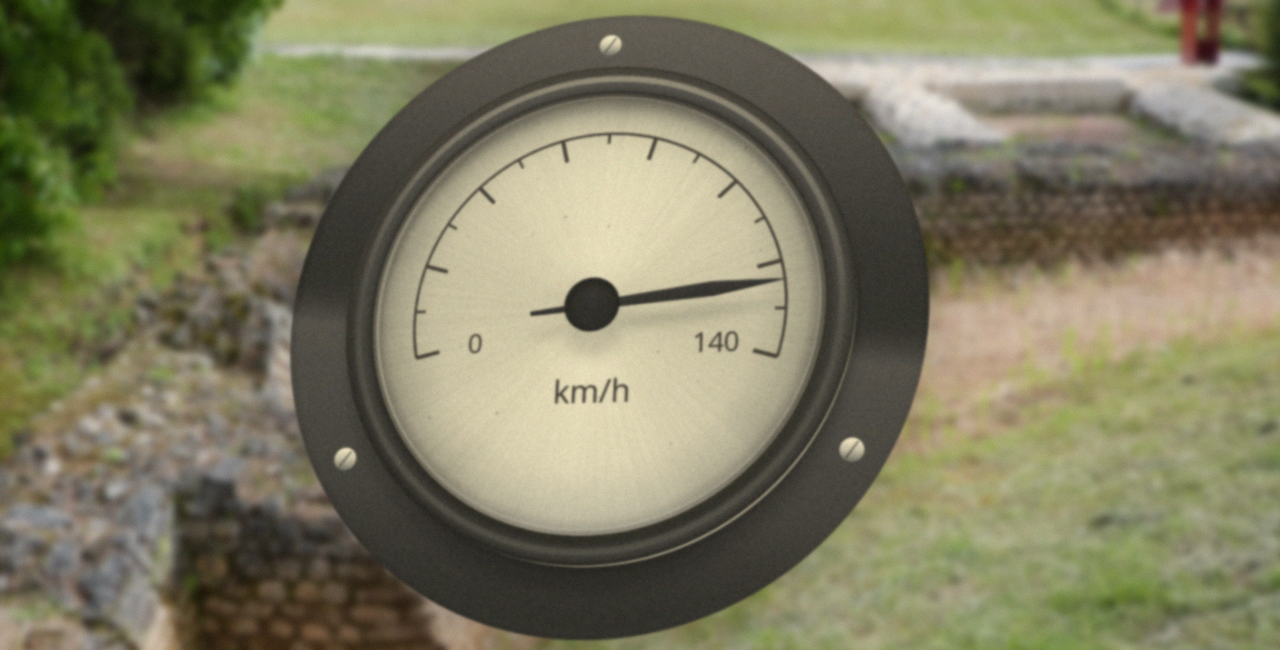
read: 125 km/h
